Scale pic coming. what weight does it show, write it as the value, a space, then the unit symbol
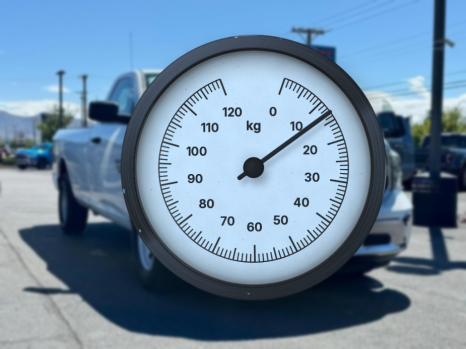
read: 13 kg
